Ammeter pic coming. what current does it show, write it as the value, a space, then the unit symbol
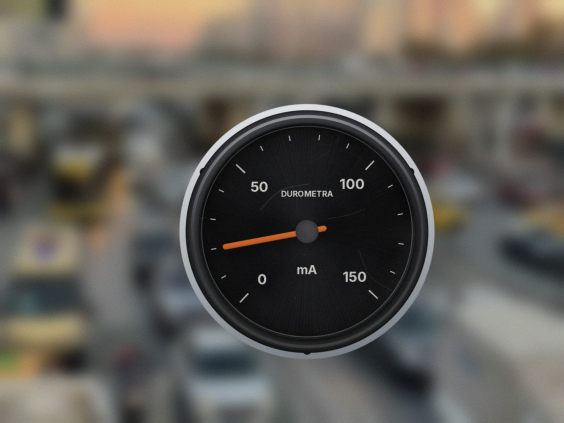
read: 20 mA
